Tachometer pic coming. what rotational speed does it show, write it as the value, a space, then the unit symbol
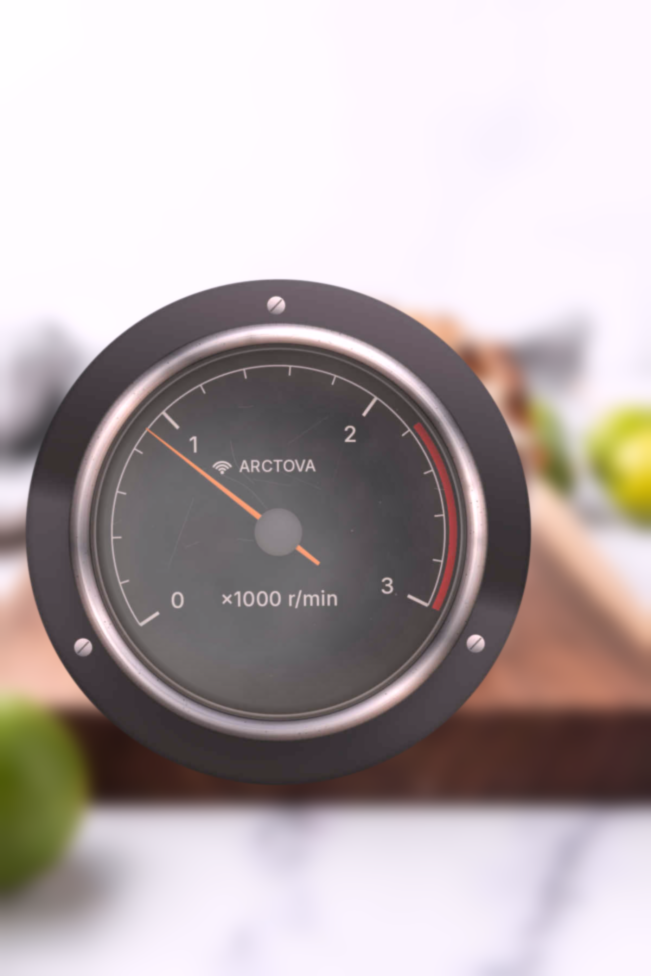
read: 900 rpm
